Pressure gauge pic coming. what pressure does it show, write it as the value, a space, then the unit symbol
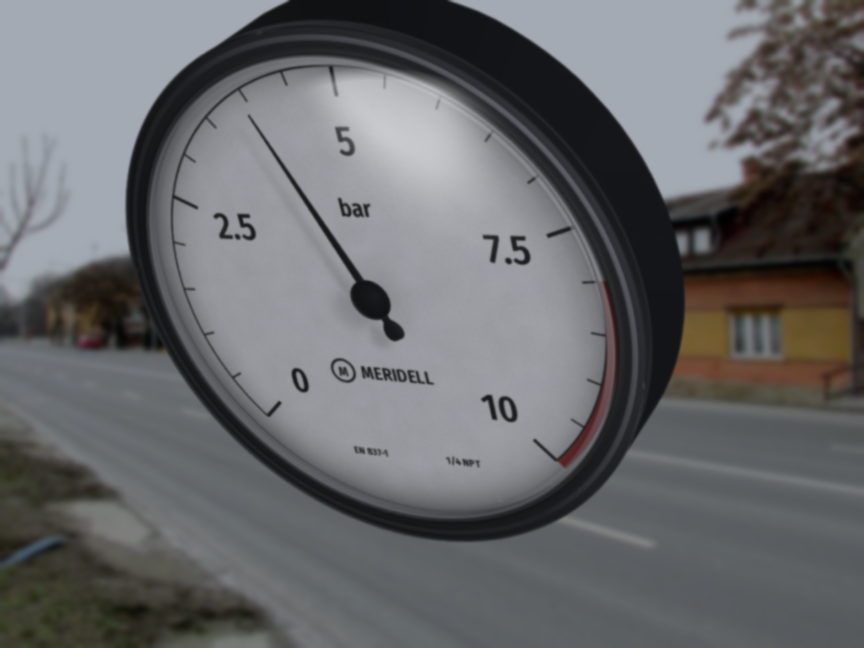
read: 4 bar
